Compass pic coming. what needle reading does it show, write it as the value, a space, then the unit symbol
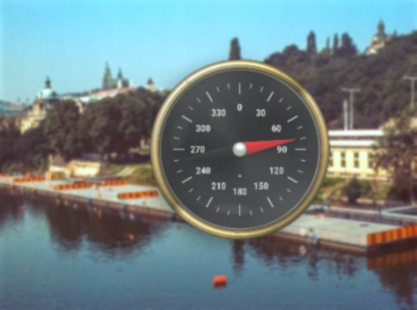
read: 80 °
